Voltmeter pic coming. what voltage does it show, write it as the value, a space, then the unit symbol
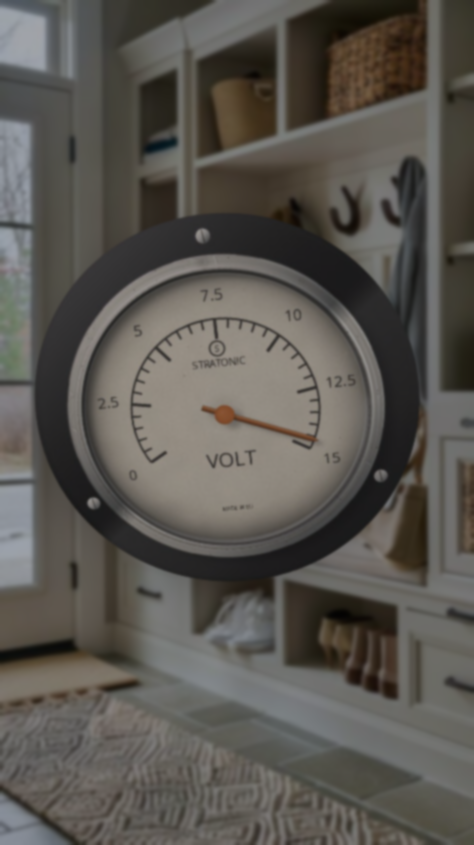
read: 14.5 V
